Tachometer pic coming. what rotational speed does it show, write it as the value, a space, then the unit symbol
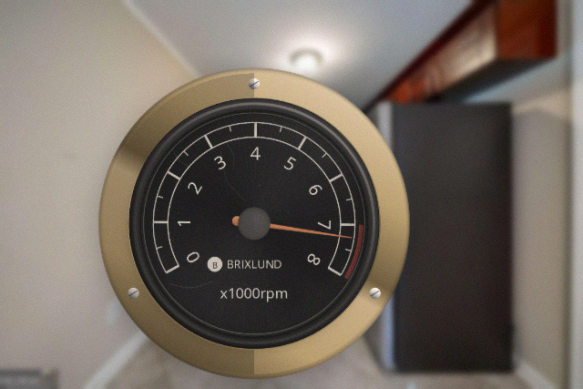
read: 7250 rpm
